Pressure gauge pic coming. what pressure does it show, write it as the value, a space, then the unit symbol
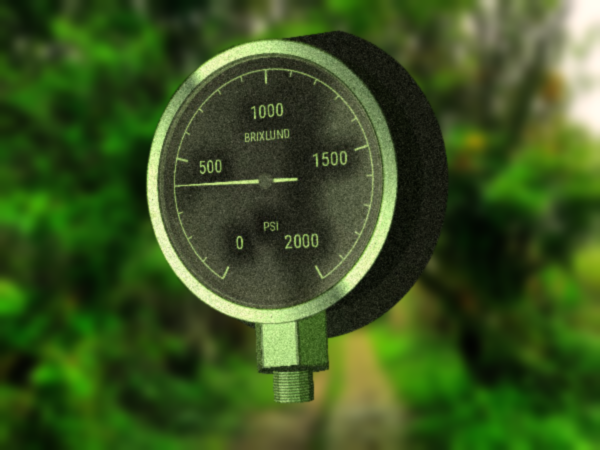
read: 400 psi
